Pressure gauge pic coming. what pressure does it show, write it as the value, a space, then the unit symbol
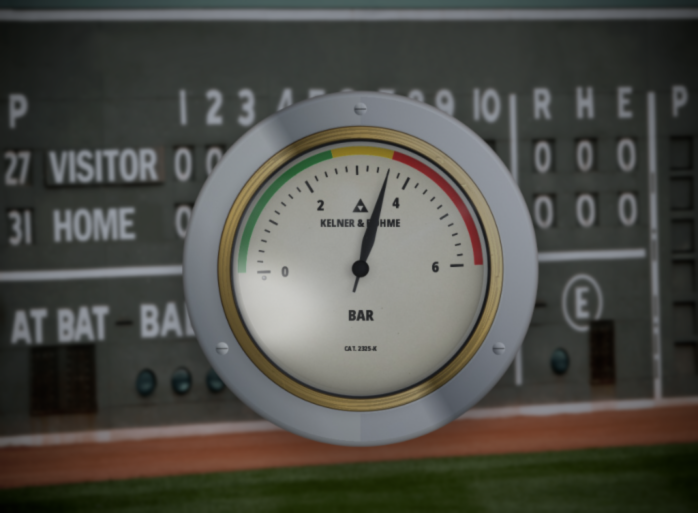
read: 3.6 bar
